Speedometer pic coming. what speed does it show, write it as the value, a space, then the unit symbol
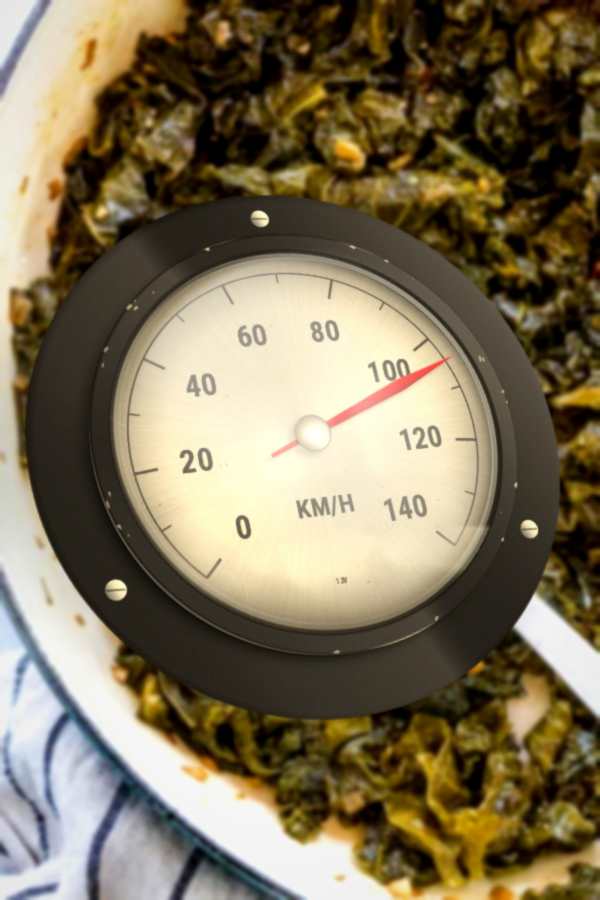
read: 105 km/h
